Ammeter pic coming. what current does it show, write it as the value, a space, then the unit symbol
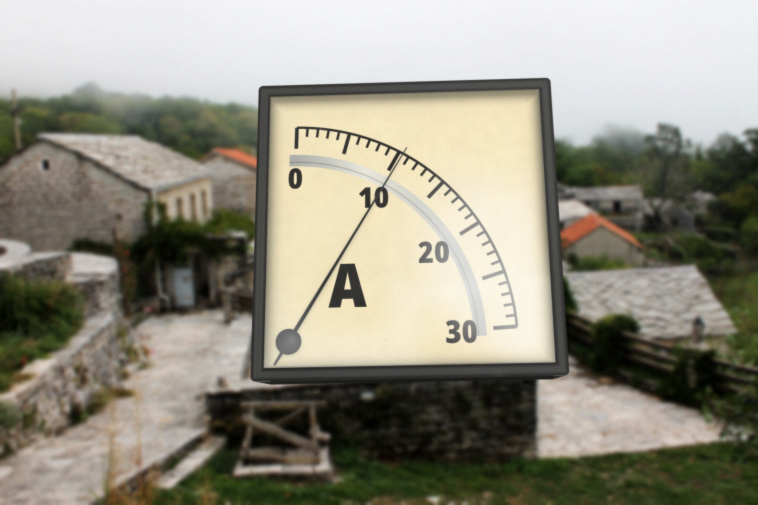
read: 10.5 A
